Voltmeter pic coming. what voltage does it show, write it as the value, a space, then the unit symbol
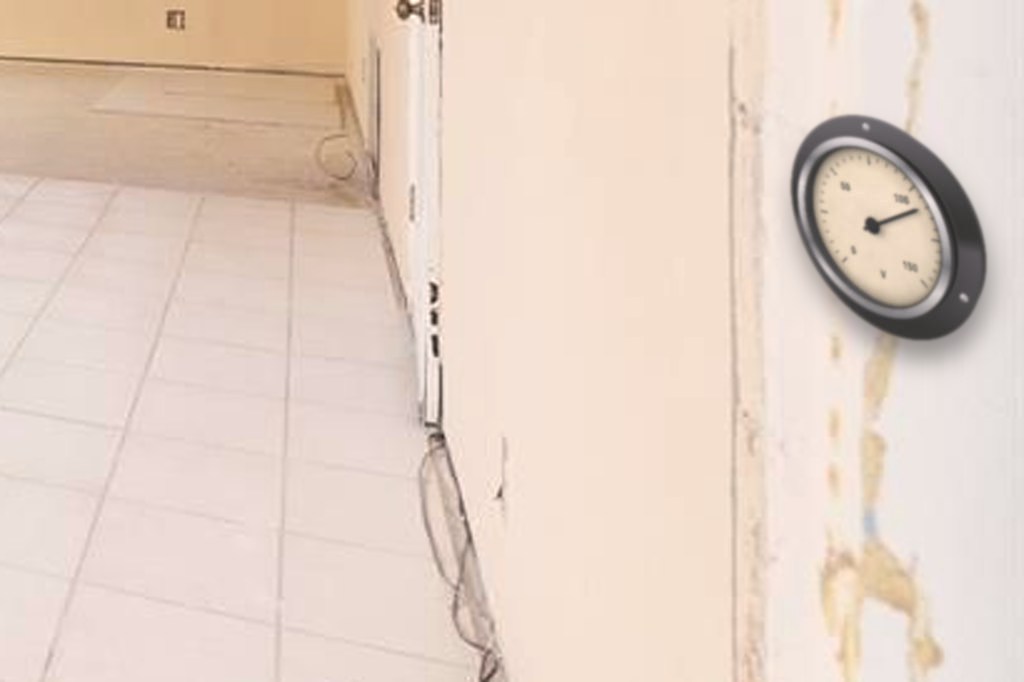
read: 110 V
